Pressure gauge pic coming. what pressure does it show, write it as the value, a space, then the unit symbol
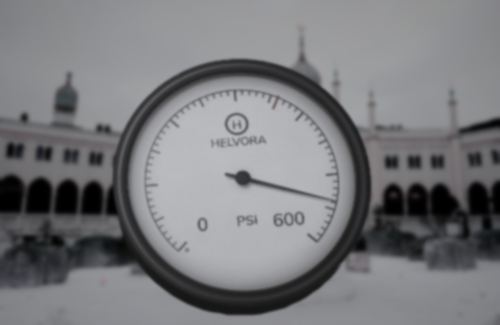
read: 540 psi
